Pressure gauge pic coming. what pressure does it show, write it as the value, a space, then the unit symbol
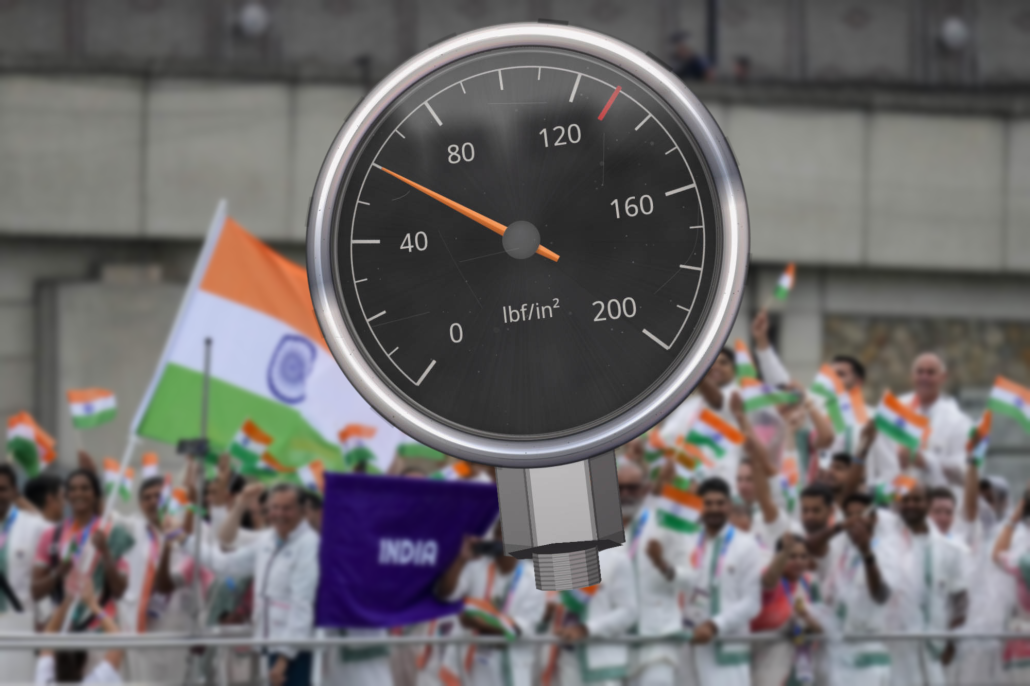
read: 60 psi
